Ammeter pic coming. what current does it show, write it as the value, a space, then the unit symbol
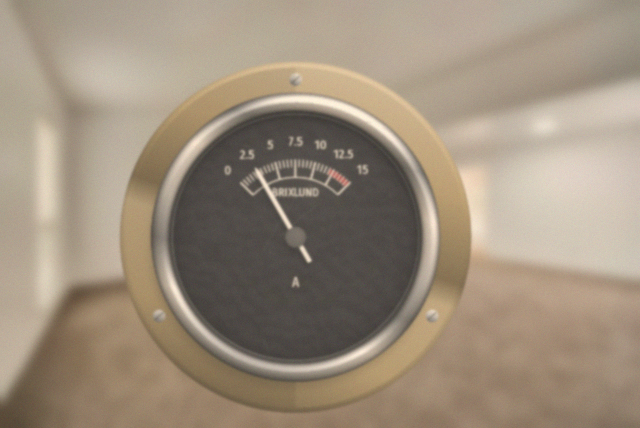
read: 2.5 A
